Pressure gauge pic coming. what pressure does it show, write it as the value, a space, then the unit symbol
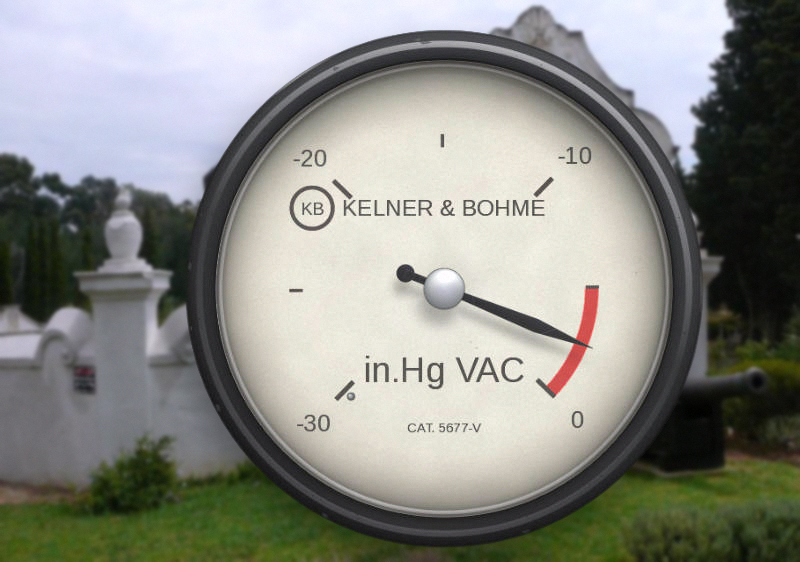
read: -2.5 inHg
